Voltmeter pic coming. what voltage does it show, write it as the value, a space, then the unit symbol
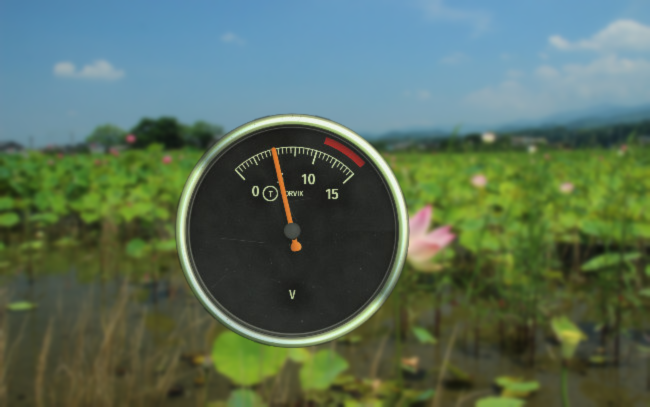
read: 5 V
